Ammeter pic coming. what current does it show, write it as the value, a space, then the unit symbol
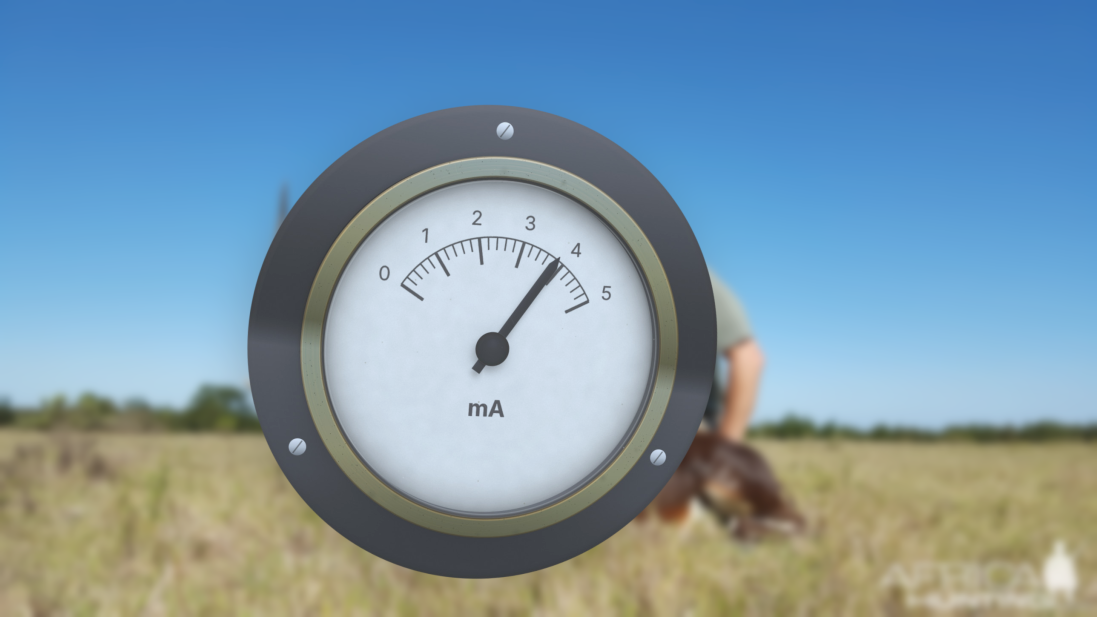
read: 3.8 mA
